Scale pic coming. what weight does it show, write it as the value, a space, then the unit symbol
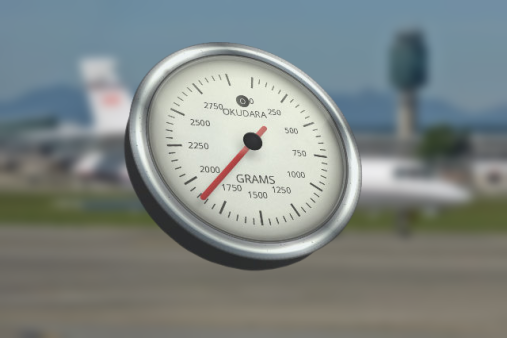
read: 1875 g
